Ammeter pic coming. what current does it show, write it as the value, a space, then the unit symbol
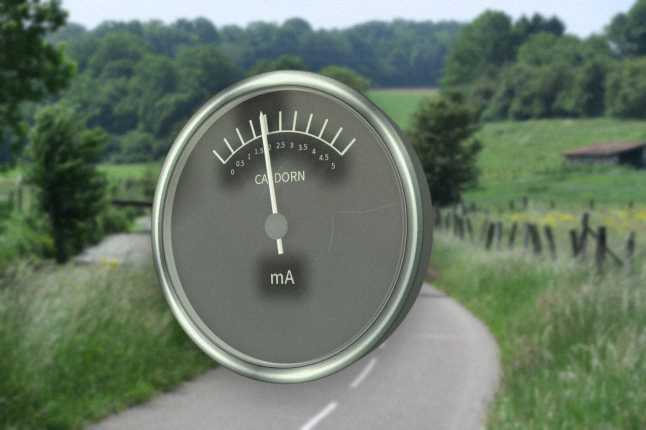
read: 2 mA
